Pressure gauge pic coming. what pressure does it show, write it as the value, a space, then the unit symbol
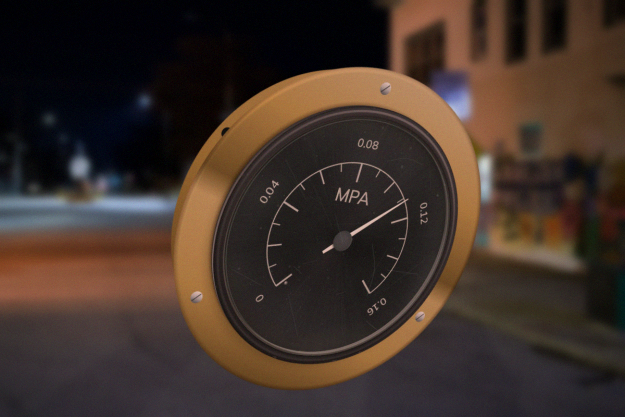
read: 0.11 MPa
